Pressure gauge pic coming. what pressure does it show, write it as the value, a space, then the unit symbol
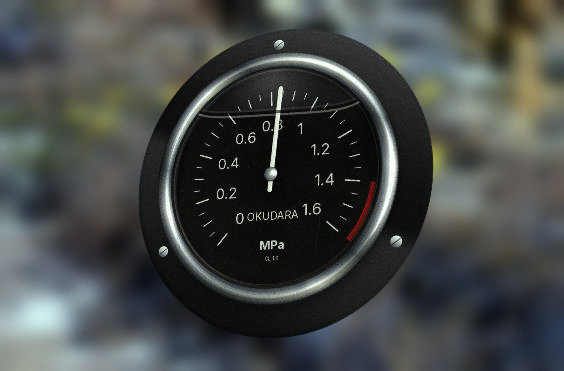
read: 0.85 MPa
